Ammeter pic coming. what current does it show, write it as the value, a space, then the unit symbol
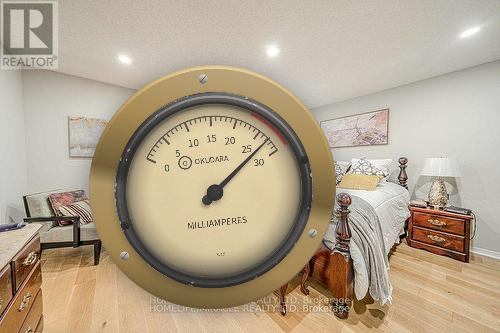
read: 27 mA
